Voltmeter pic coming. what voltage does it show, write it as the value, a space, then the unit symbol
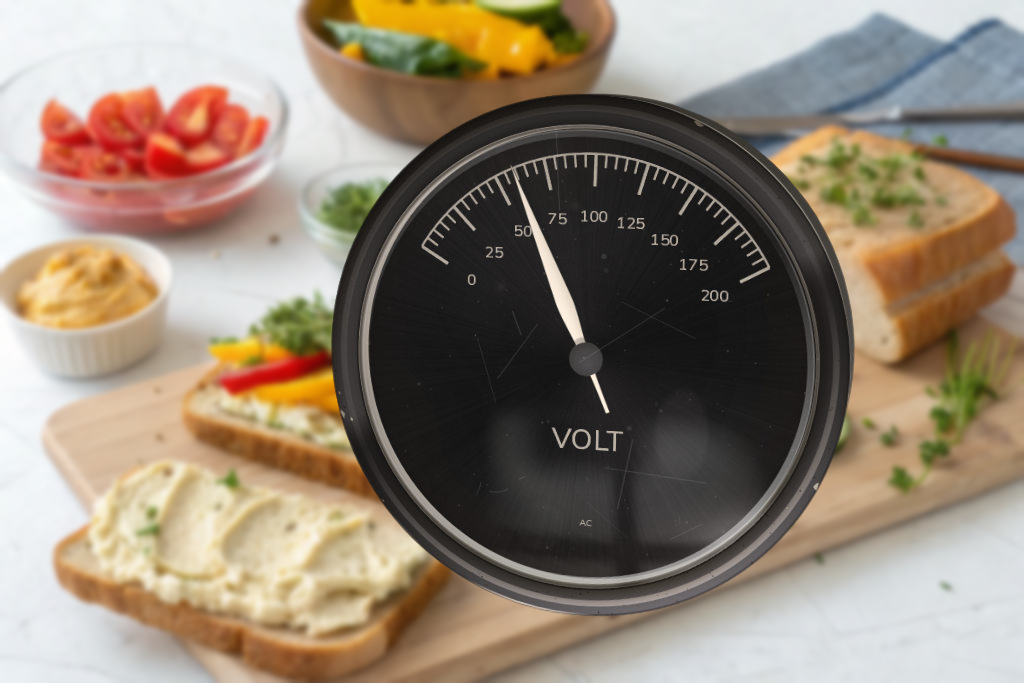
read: 60 V
